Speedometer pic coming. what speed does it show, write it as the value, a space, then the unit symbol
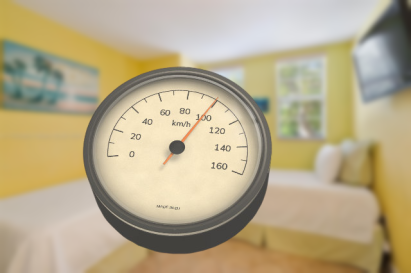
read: 100 km/h
